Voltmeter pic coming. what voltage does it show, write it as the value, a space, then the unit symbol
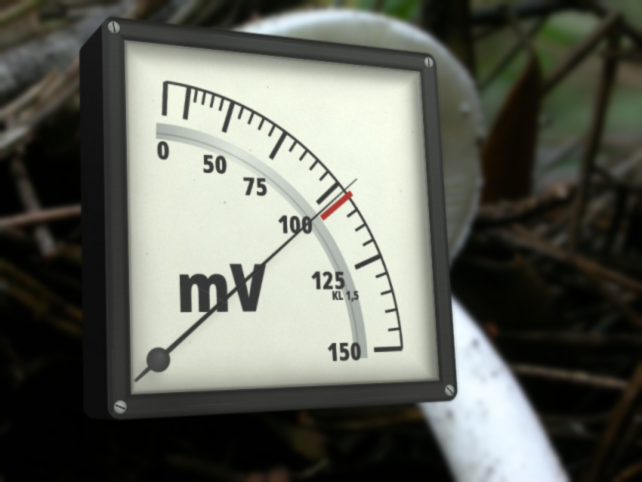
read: 102.5 mV
